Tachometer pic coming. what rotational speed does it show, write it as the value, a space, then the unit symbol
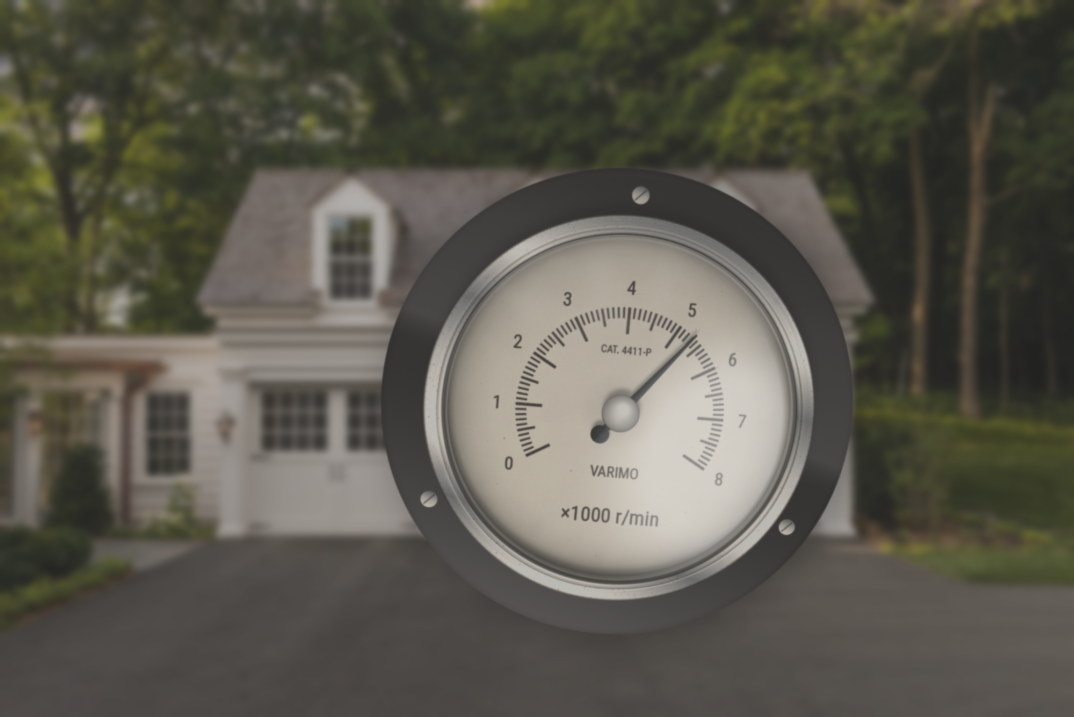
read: 5300 rpm
